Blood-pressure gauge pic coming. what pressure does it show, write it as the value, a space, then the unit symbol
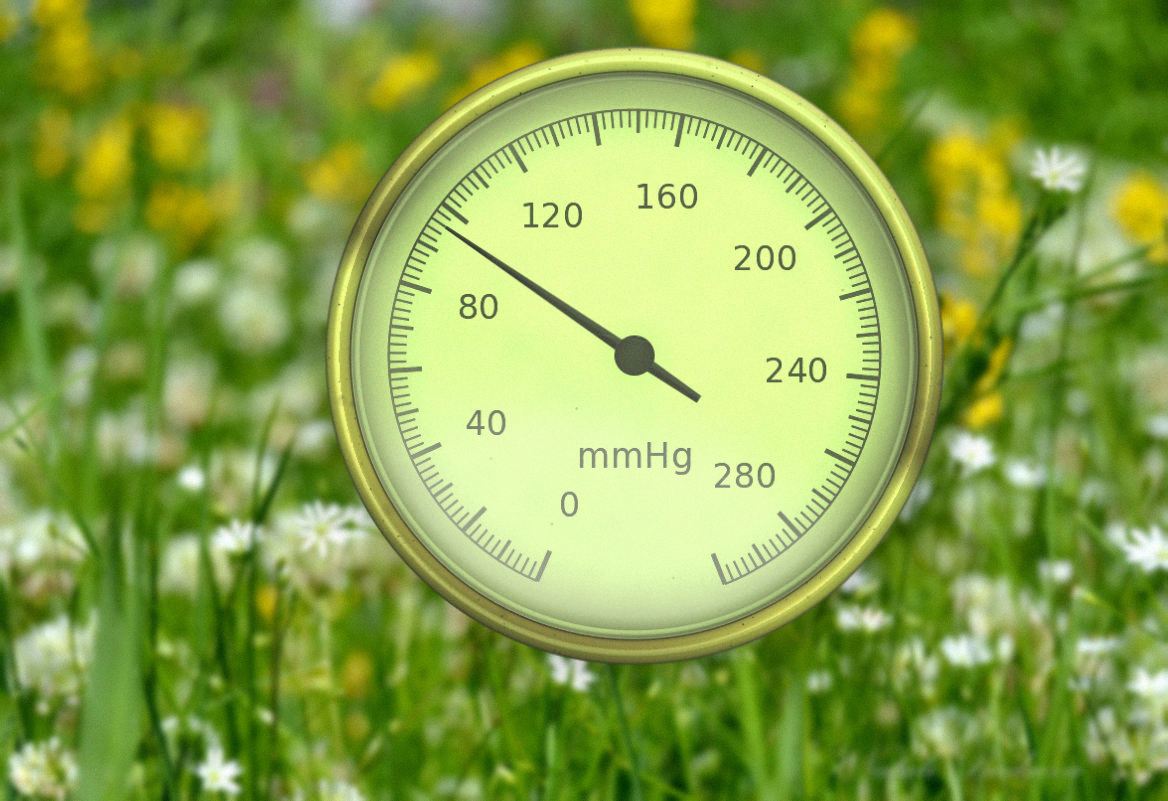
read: 96 mmHg
